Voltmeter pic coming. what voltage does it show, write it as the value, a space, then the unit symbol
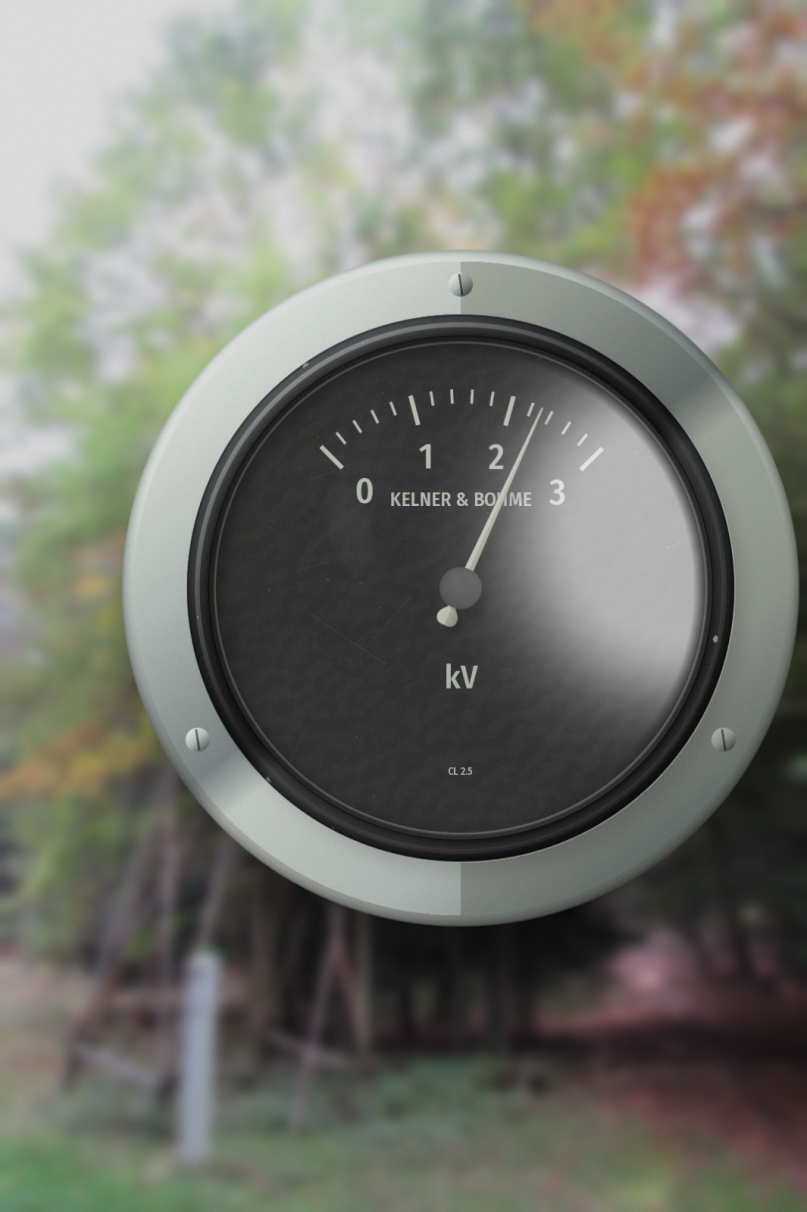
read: 2.3 kV
